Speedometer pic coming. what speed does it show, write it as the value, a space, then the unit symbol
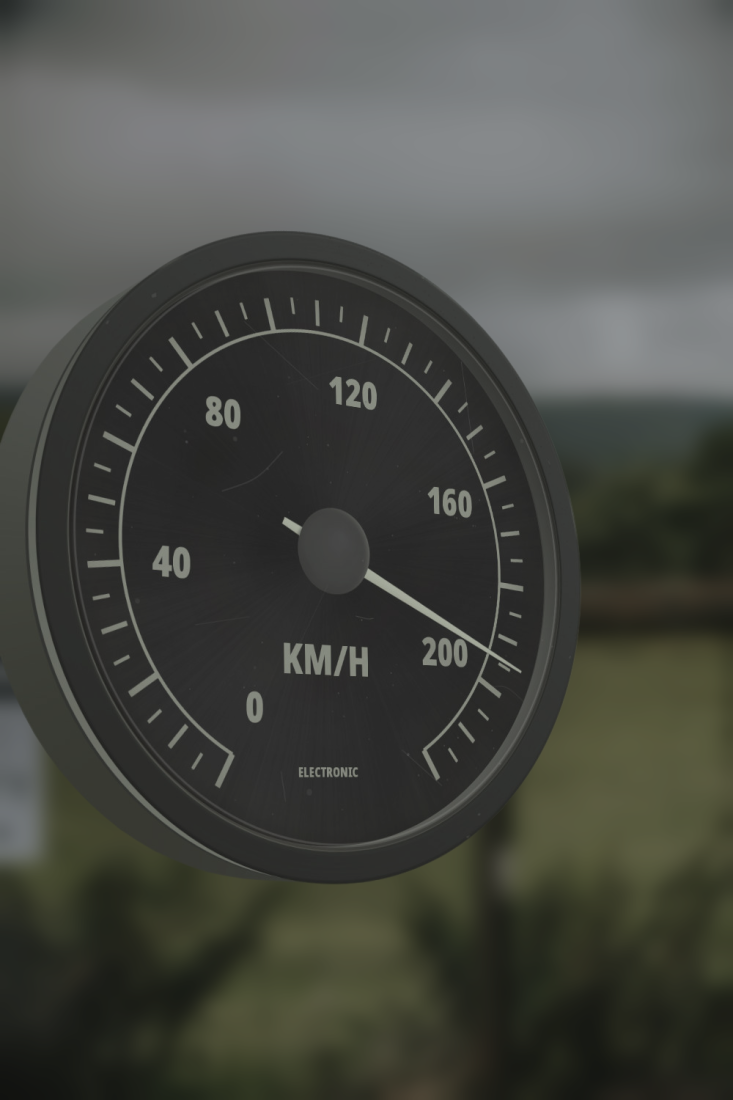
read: 195 km/h
